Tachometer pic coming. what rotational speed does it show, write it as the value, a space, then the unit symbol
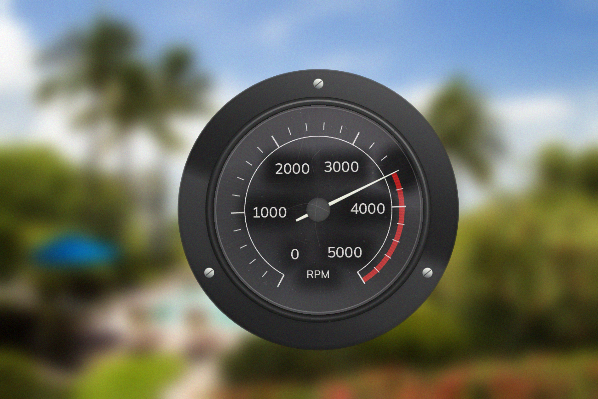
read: 3600 rpm
